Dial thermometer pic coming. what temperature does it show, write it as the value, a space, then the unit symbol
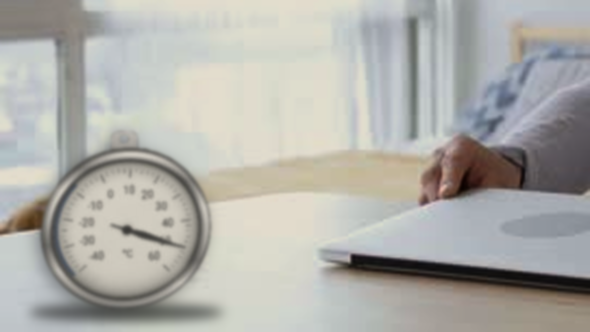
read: 50 °C
